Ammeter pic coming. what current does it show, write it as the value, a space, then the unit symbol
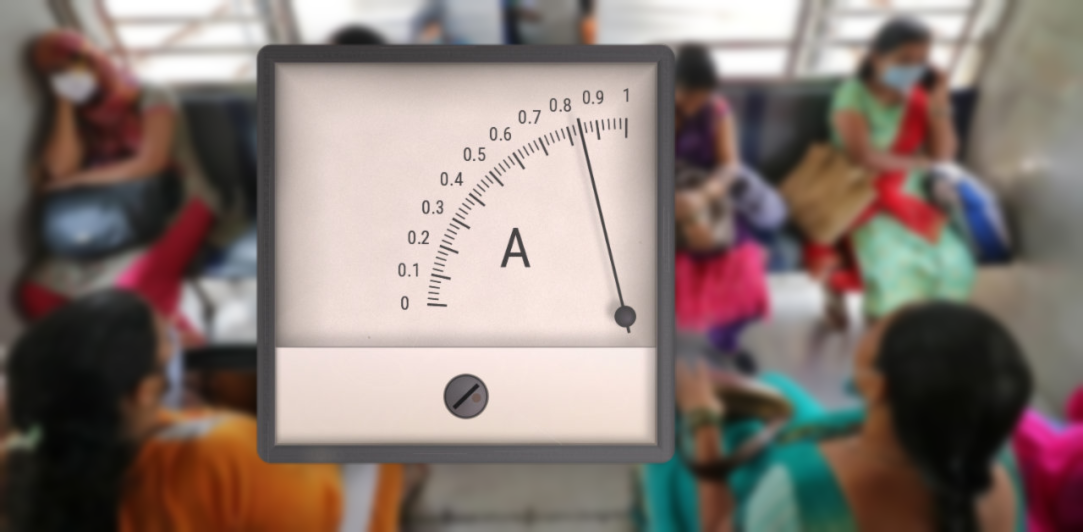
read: 0.84 A
